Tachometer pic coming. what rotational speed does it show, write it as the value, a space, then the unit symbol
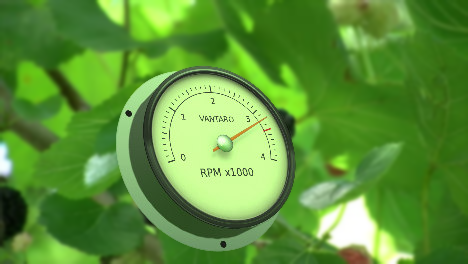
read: 3200 rpm
